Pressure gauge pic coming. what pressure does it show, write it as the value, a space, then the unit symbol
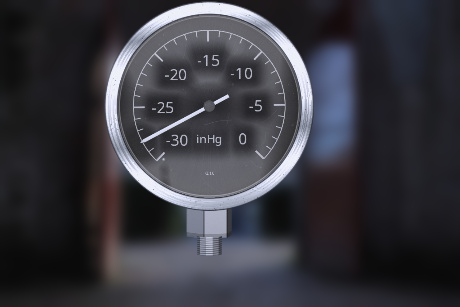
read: -28 inHg
